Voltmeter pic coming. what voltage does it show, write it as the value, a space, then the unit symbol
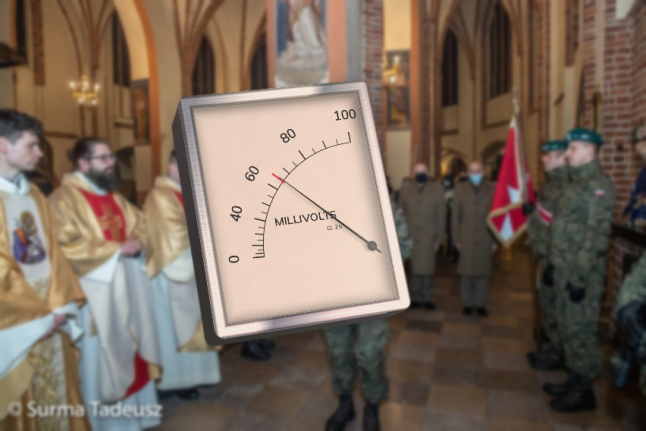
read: 65 mV
